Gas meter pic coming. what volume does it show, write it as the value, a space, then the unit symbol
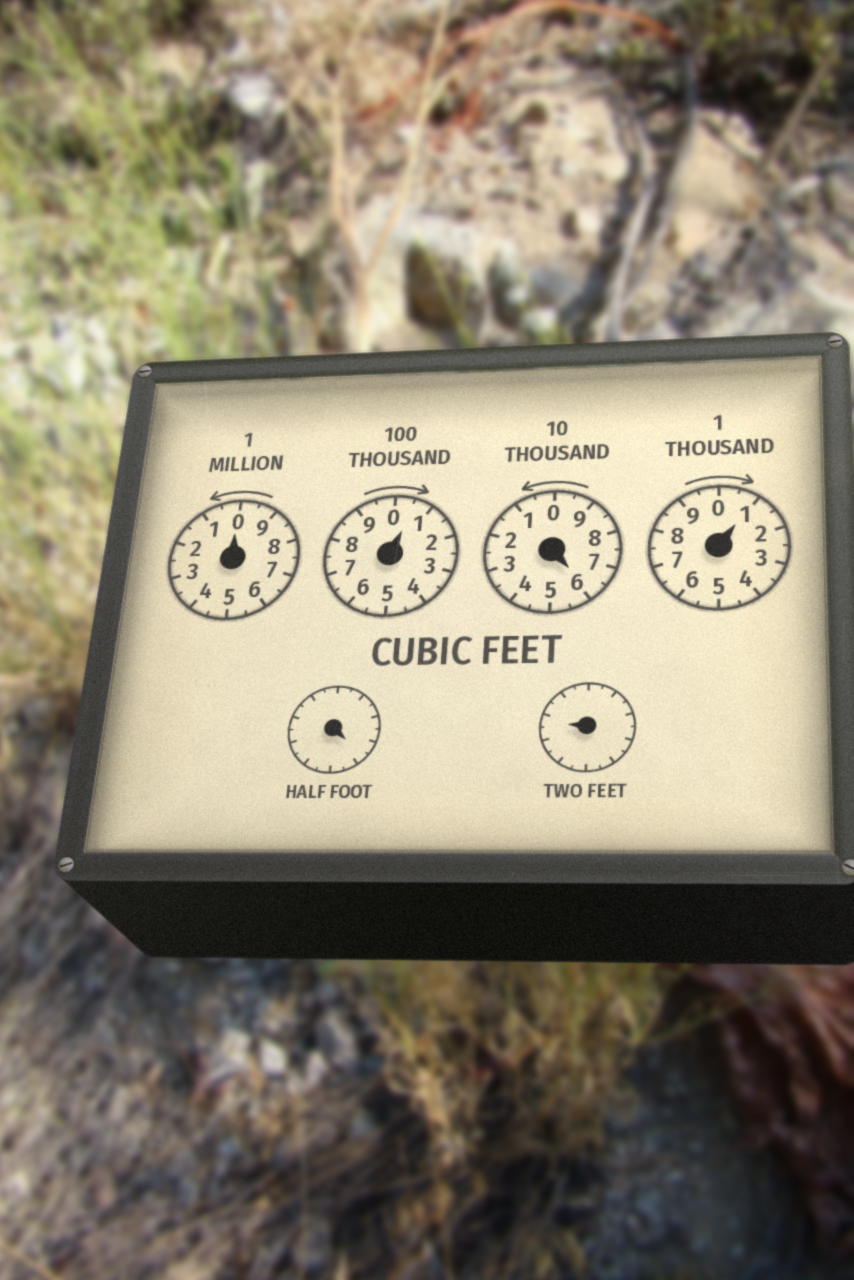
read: 6100 ft³
